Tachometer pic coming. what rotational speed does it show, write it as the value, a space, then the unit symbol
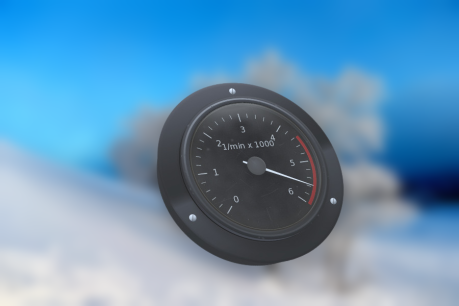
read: 5600 rpm
